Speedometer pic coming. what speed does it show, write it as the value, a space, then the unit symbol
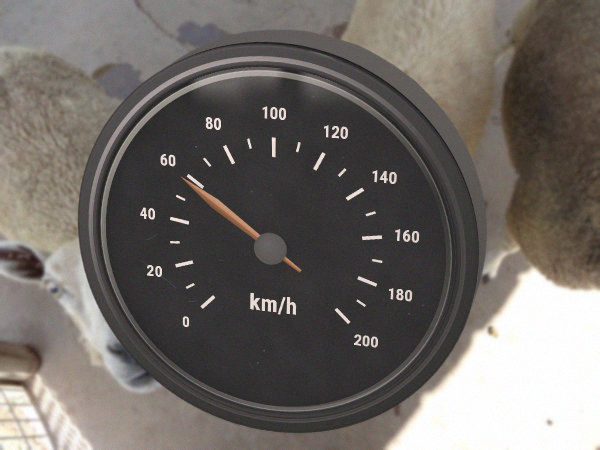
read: 60 km/h
